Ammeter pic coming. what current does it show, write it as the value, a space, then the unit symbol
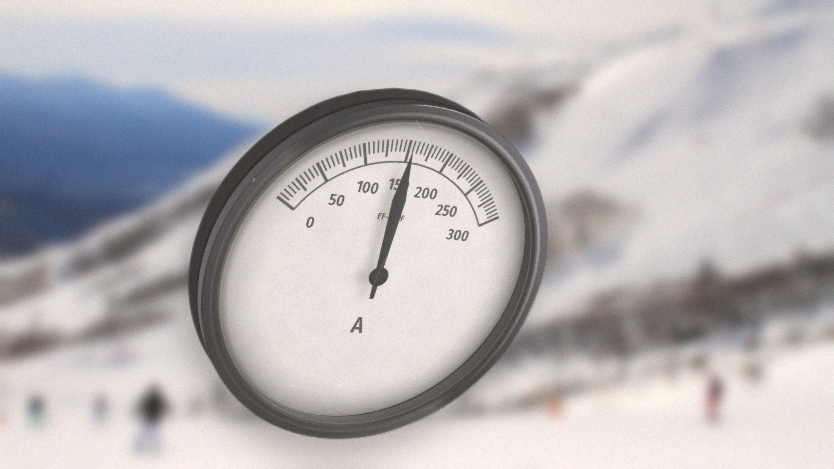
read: 150 A
